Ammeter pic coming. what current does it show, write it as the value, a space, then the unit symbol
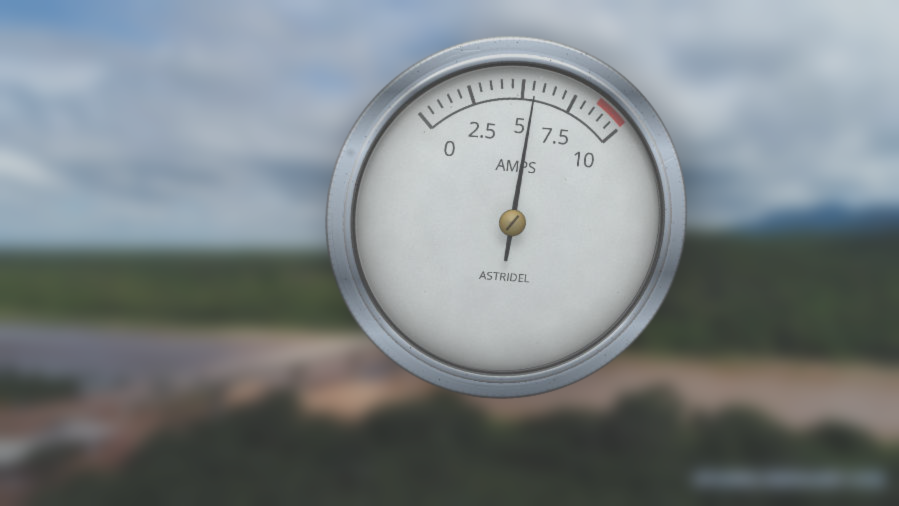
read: 5.5 A
